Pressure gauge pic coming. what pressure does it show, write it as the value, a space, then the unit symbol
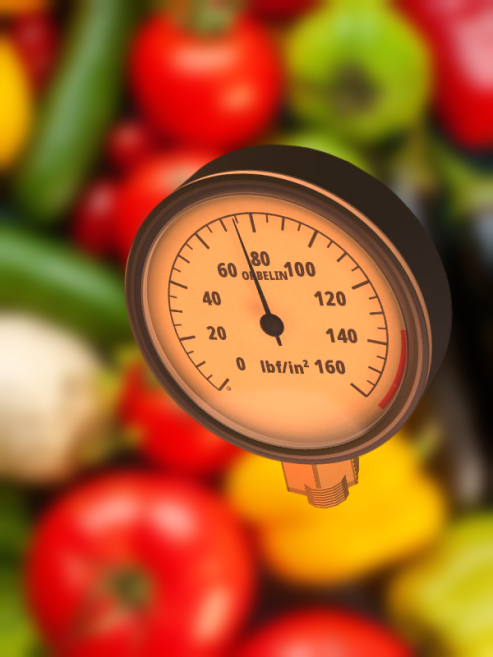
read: 75 psi
